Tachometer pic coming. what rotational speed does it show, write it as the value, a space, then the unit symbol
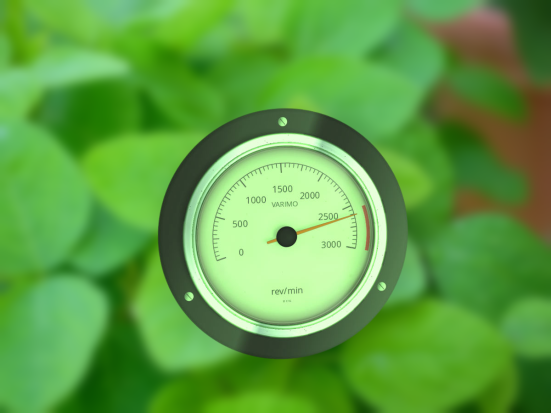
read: 2600 rpm
